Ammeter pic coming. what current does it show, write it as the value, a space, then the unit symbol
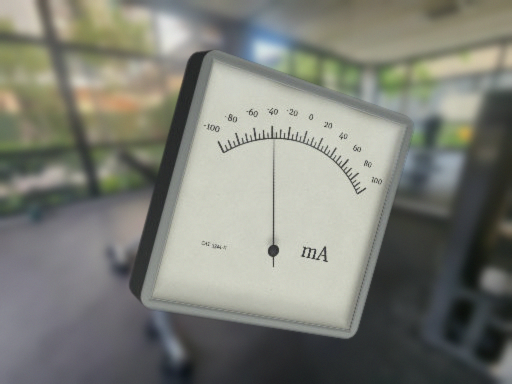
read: -40 mA
